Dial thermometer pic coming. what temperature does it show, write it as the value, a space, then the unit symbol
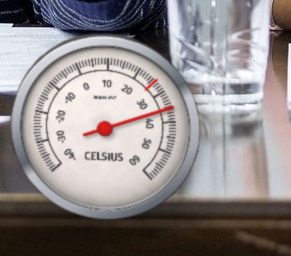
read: 35 °C
